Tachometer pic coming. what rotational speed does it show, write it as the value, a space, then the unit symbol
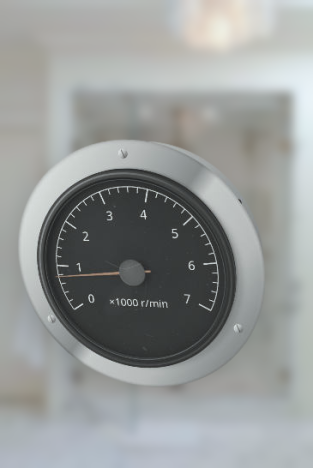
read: 800 rpm
